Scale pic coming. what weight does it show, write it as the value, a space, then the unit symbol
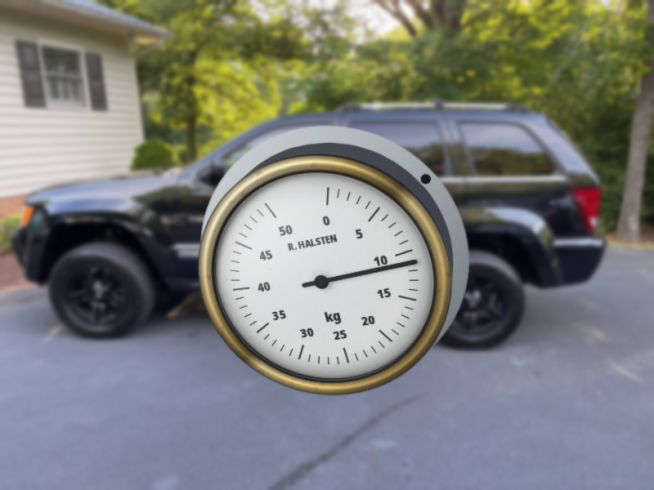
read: 11 kg
